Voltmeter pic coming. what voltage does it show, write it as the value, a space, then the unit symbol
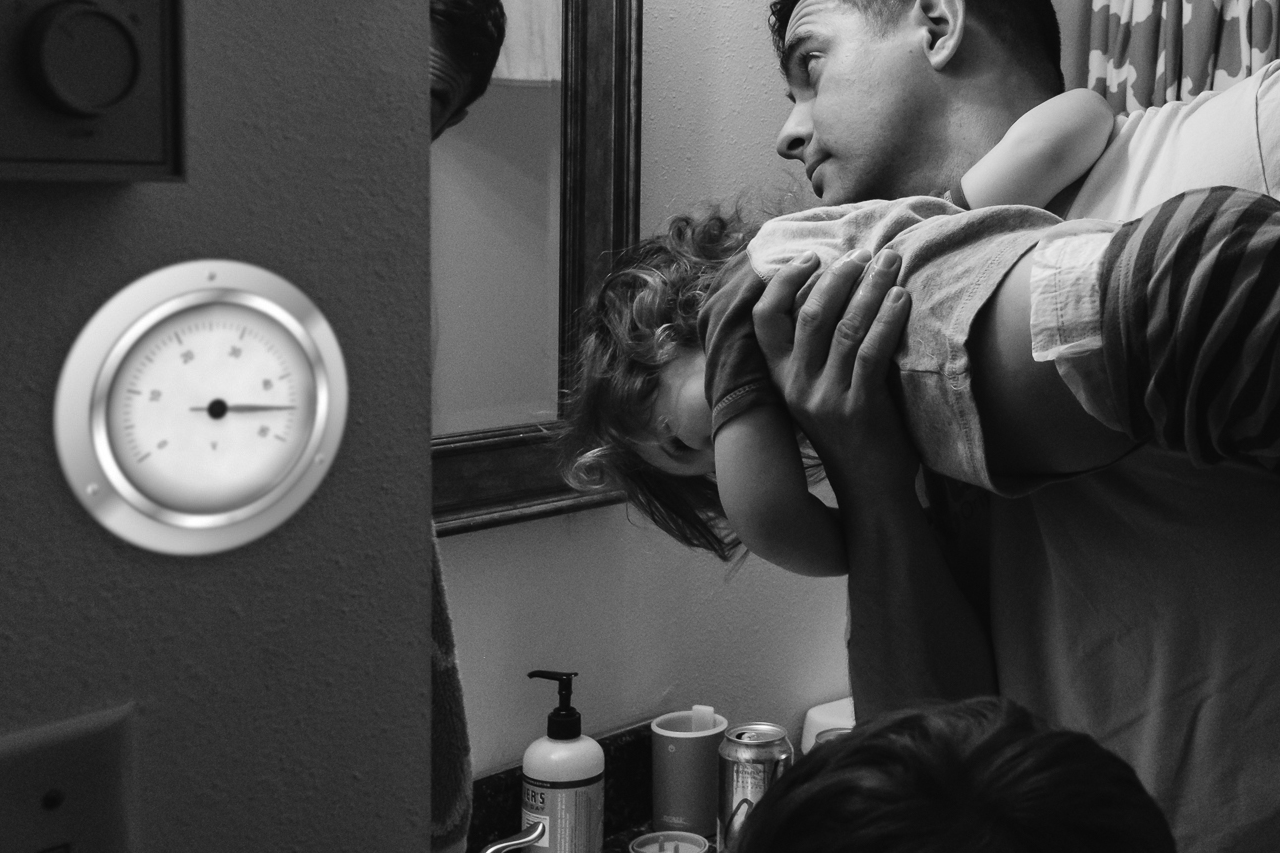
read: 45 V
